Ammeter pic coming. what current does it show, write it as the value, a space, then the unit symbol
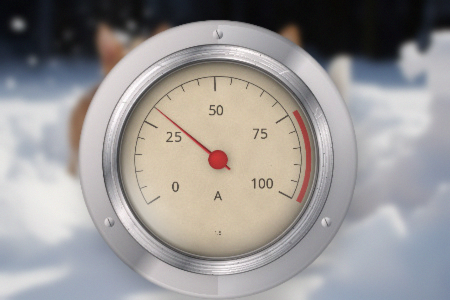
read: 30 A
